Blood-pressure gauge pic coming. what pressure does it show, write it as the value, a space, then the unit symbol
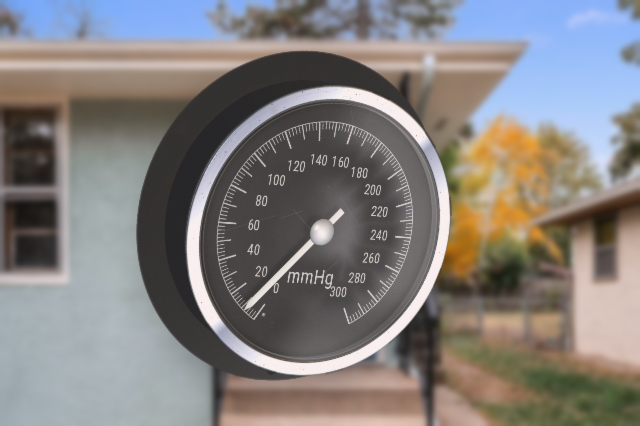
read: 10 mmHg
